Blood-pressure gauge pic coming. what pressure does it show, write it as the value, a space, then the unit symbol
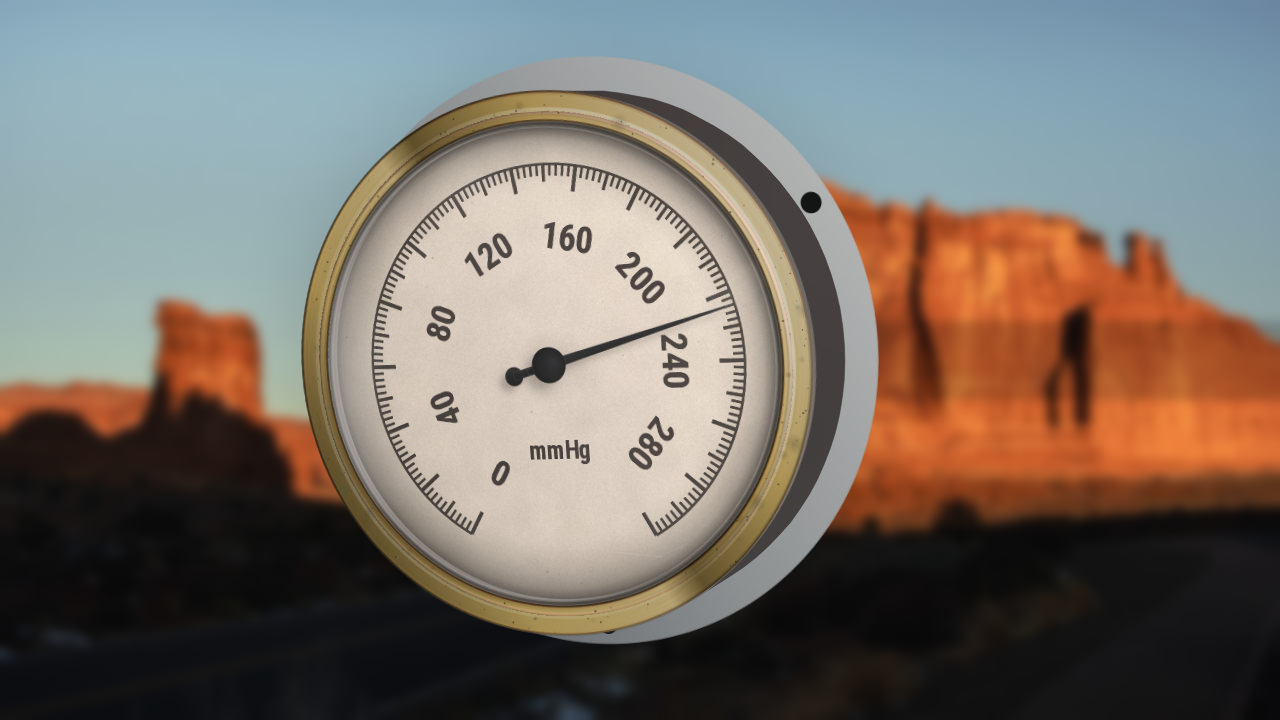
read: 224 mmHg
